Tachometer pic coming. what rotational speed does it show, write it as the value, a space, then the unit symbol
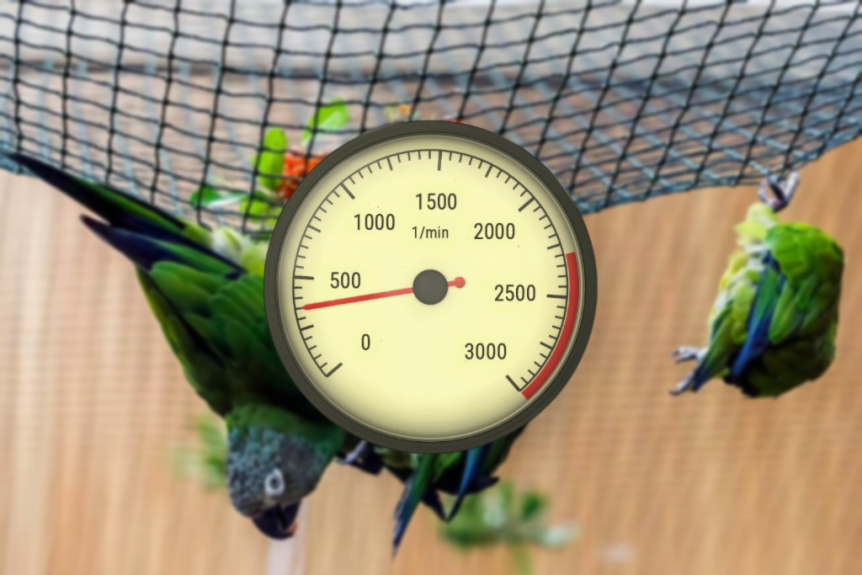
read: 350 rpm
